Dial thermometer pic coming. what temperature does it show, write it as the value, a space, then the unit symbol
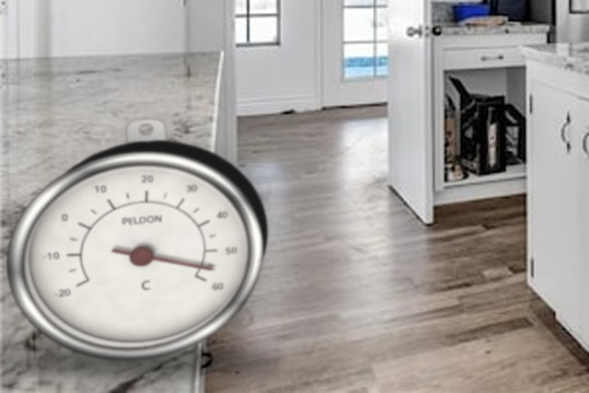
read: 55 °C
